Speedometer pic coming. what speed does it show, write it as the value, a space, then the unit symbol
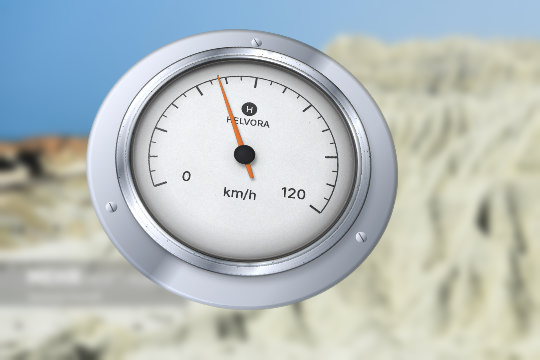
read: 47.5 km/h
